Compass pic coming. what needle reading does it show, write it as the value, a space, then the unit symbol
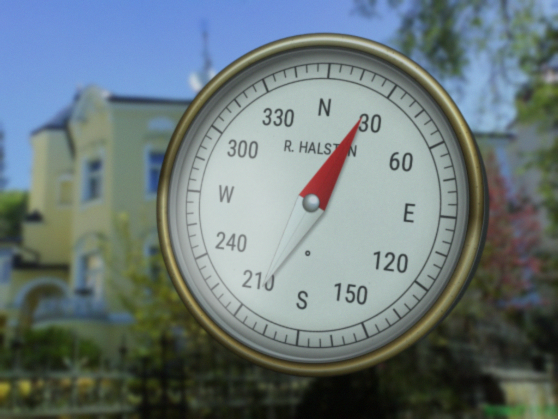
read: 25 °
